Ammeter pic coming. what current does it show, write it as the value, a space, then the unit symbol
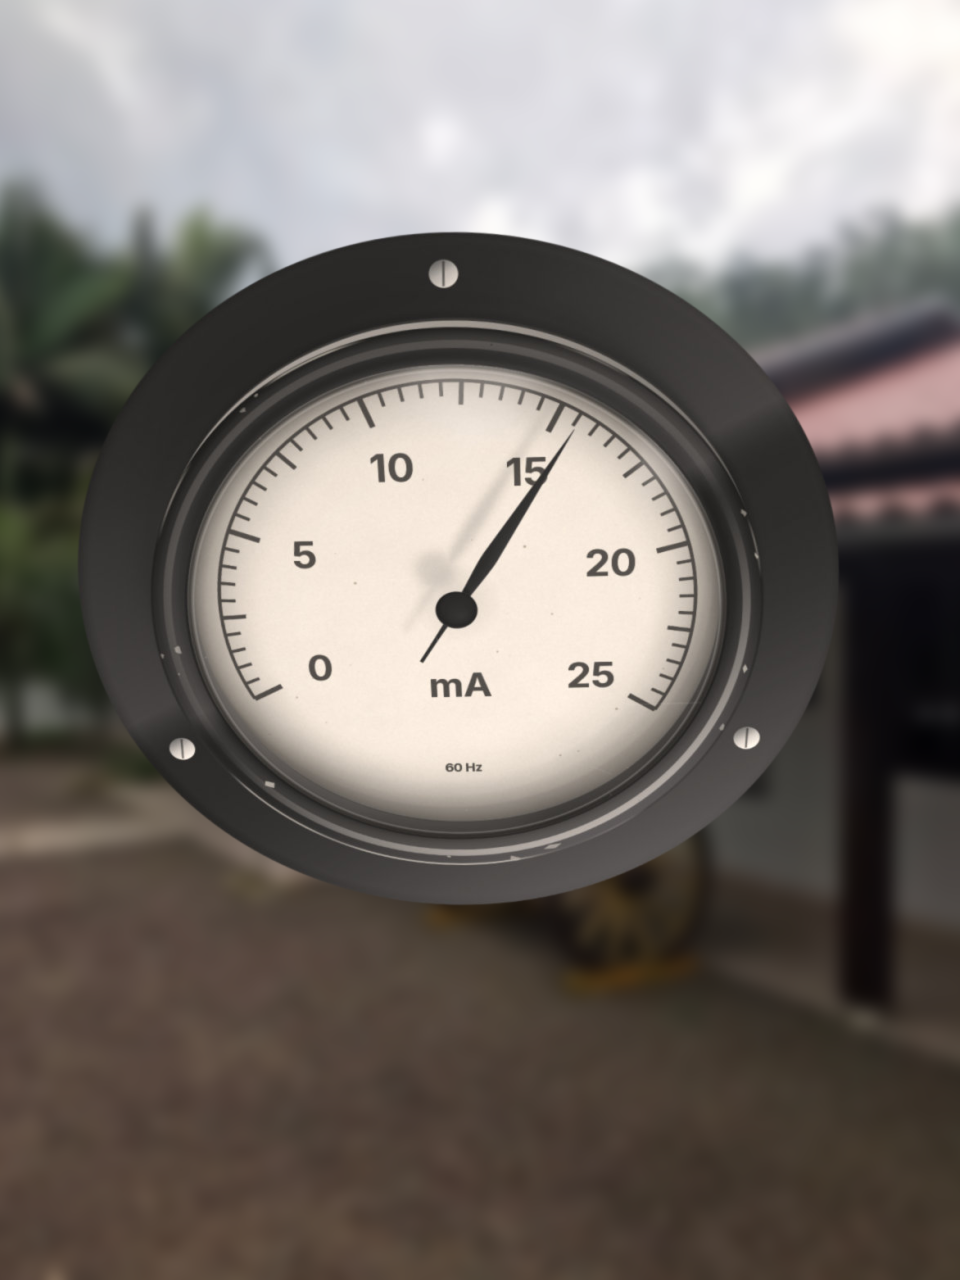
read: 15.5 mA
